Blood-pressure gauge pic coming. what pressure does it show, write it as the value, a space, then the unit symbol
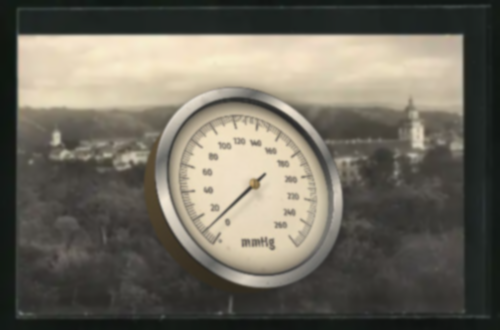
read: 10 mmHg
